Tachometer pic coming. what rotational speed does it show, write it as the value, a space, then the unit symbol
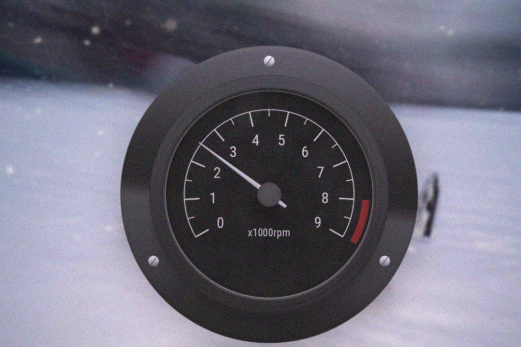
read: 2500 rpm
